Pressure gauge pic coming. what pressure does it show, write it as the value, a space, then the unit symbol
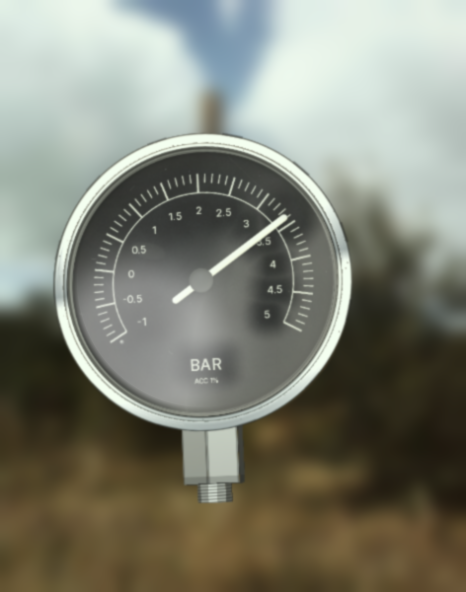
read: 3.4 bar
